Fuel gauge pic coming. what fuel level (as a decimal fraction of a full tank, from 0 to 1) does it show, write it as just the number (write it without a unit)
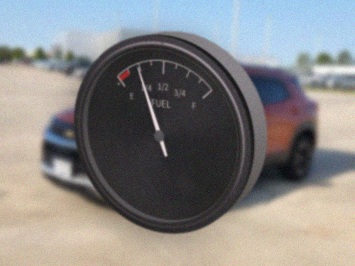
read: 0.25
